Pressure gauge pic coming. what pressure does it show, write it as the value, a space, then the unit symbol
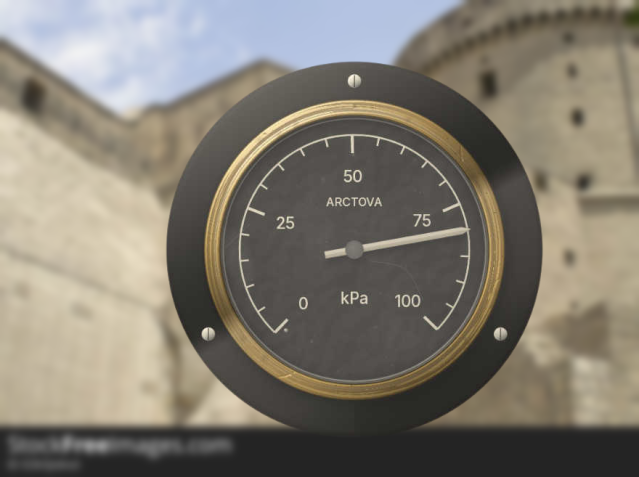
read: 80 kPa
